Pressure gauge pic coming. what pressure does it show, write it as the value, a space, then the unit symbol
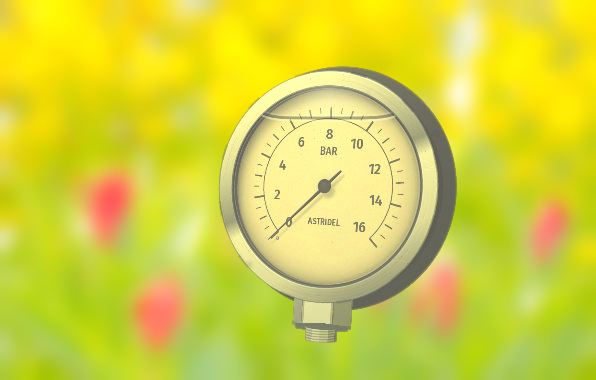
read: 0 bar
